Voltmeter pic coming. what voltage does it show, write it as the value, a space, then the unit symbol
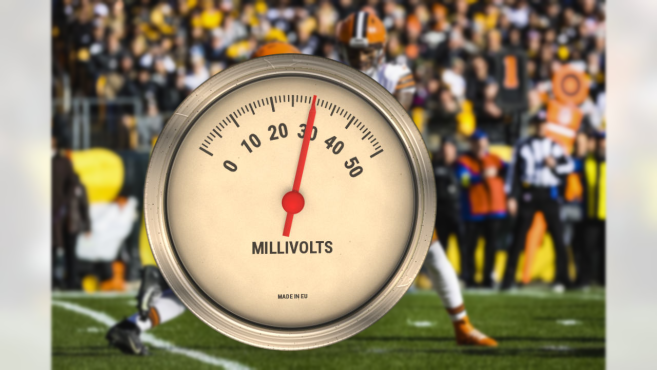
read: 30 mV
